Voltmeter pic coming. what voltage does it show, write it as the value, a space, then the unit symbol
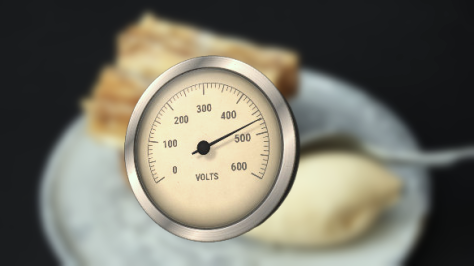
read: 470 V
